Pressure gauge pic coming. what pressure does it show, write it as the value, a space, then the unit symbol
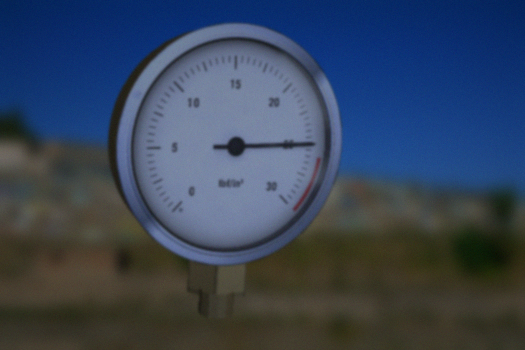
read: 25 psi
